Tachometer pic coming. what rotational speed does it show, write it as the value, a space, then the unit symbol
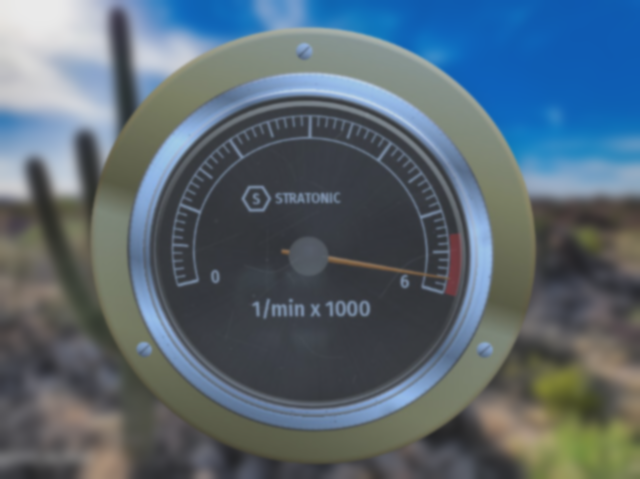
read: 5800 rpm
